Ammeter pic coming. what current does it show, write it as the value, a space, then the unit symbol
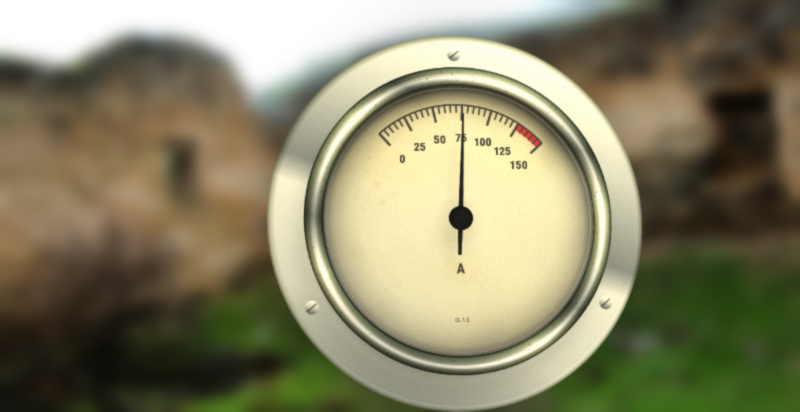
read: 75 A
